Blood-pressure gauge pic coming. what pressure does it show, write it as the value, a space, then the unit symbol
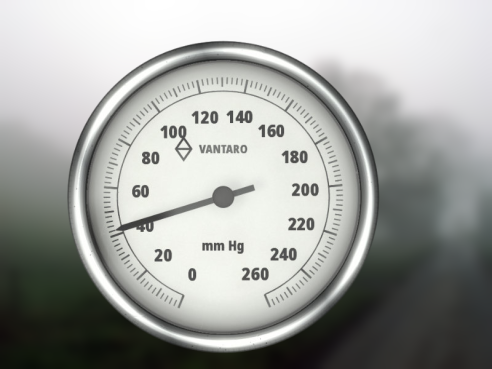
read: 42 mmHg
